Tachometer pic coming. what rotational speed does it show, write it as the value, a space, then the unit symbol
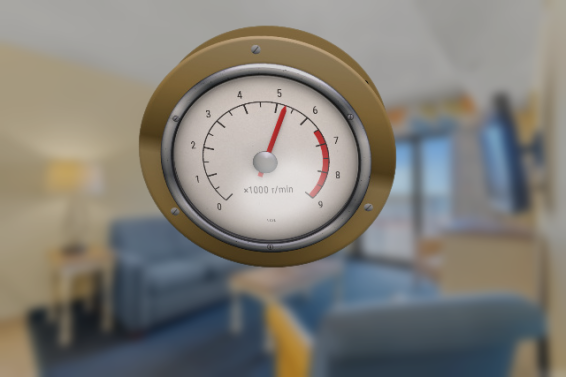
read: 5250 rpm
